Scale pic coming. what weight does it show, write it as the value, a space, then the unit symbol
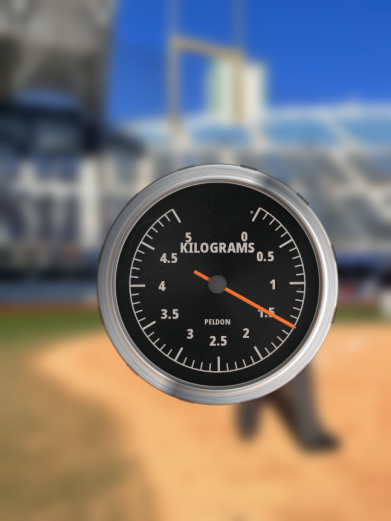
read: 1.5 kg
